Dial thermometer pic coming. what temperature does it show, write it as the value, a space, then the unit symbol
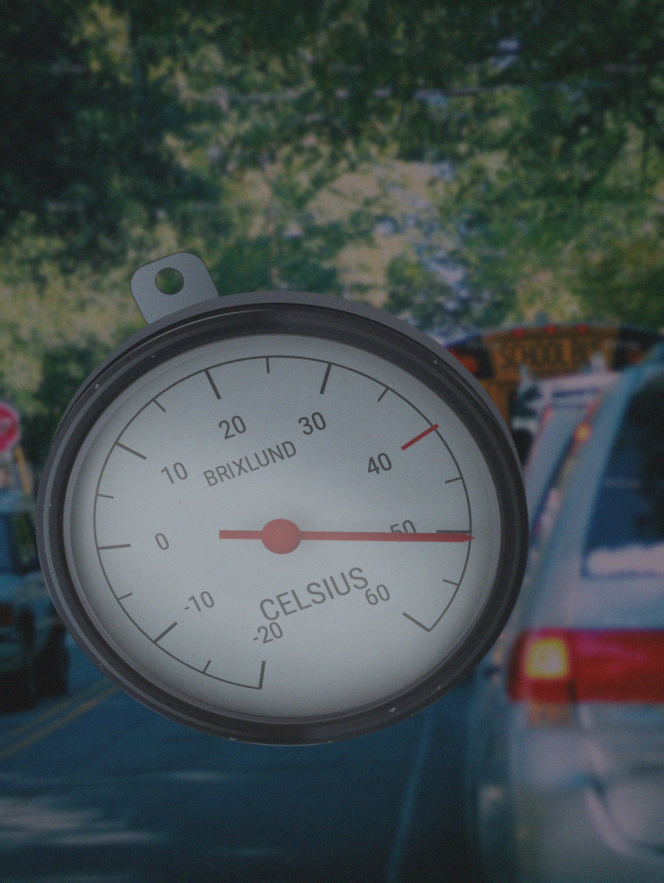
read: 50 °C
